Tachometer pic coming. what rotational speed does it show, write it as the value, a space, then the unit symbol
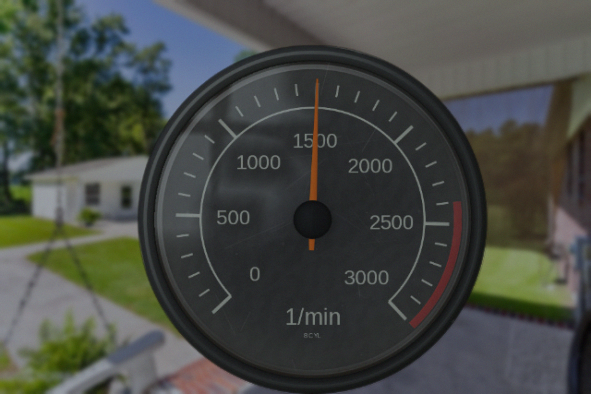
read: 1500 rpm
